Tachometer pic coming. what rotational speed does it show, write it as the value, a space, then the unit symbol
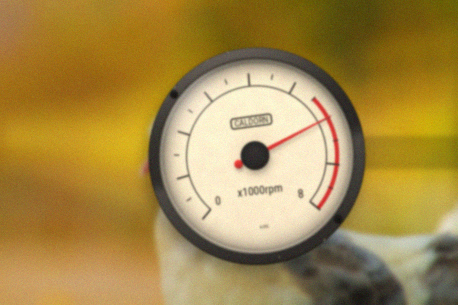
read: 6000 rpm
